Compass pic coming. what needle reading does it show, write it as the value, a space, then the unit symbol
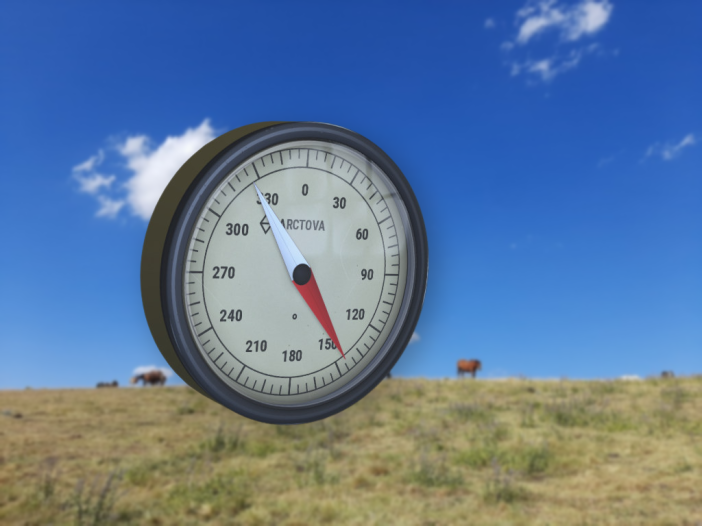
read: 145 °
